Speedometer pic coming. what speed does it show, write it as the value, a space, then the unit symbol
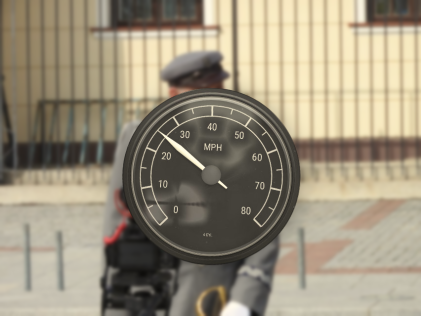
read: 25 mph
